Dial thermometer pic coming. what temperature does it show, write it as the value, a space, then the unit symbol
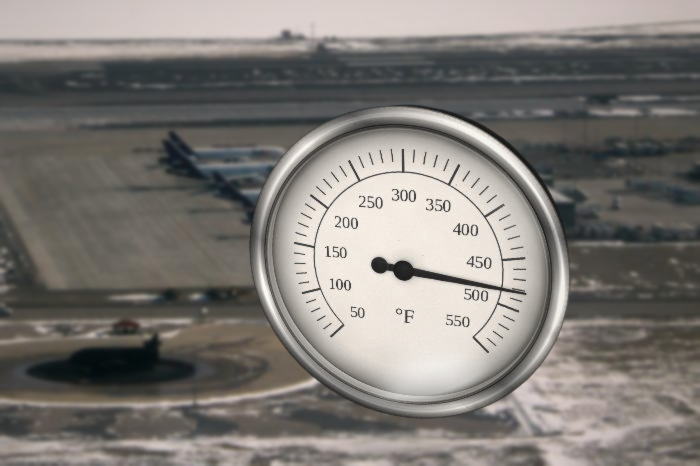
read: 480 °F
